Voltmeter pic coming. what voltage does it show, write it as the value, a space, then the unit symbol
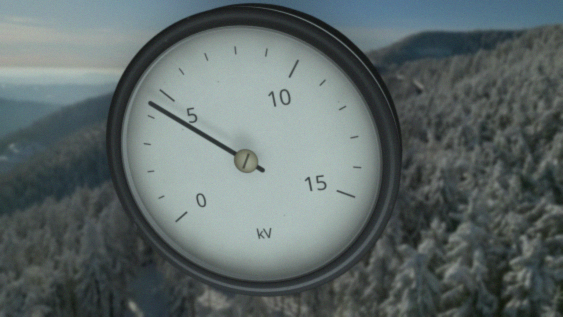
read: 4.5 kV
